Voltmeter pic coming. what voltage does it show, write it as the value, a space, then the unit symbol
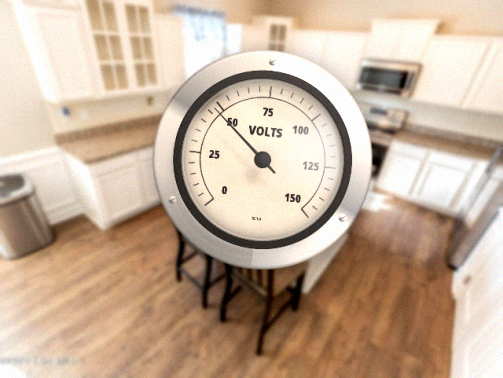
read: 47.5 V
